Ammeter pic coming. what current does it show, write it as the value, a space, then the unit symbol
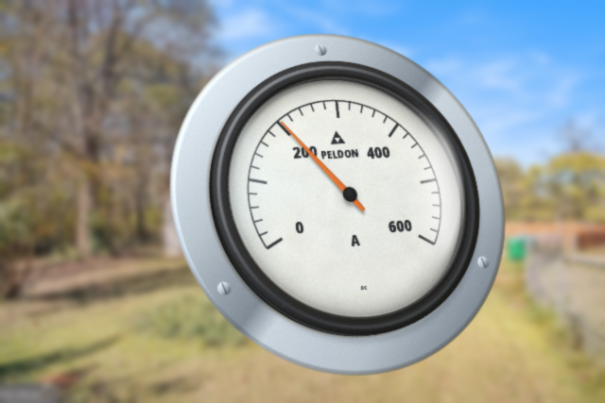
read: 200 A
